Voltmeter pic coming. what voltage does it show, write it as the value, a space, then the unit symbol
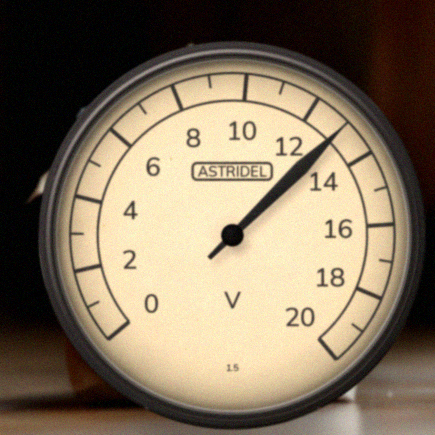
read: 13 V
